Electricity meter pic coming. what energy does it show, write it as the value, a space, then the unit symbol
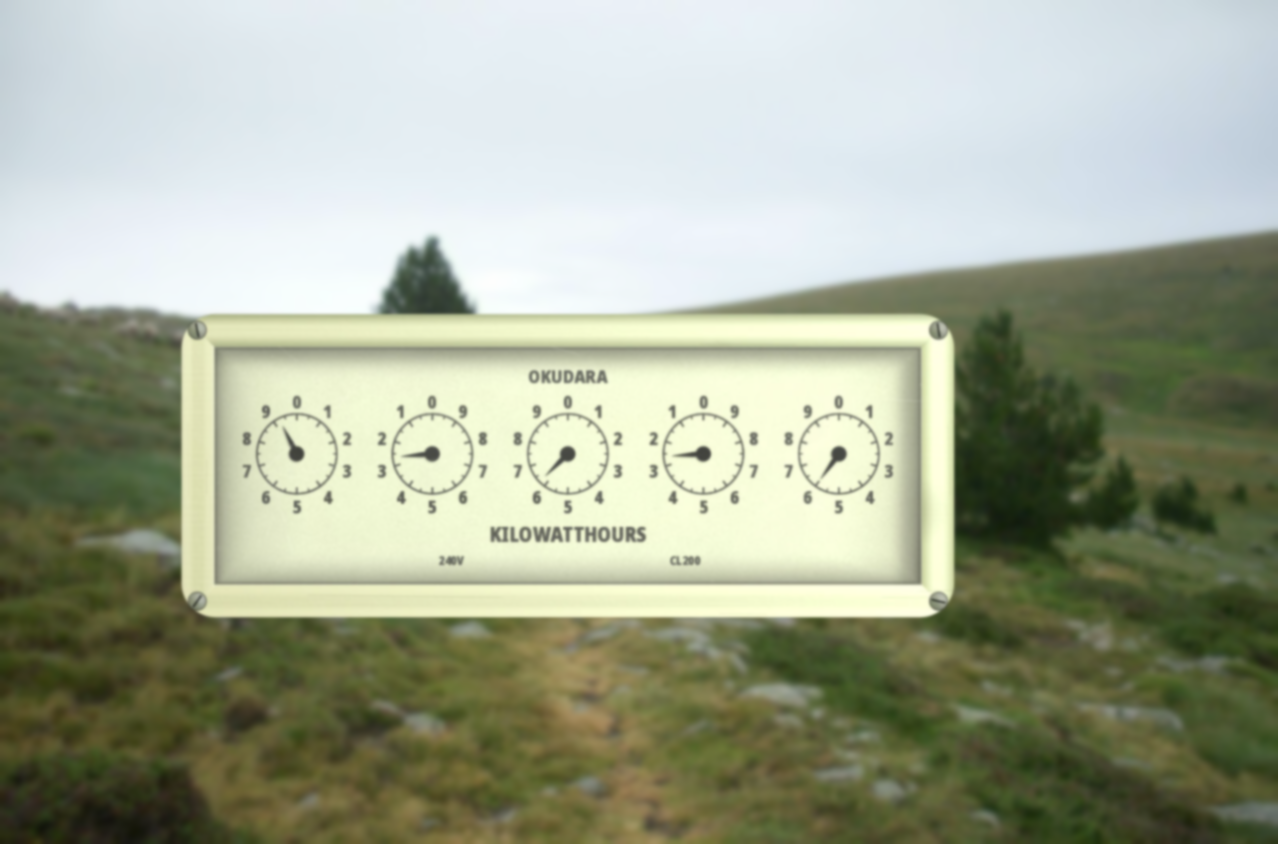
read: 92626 kWh
